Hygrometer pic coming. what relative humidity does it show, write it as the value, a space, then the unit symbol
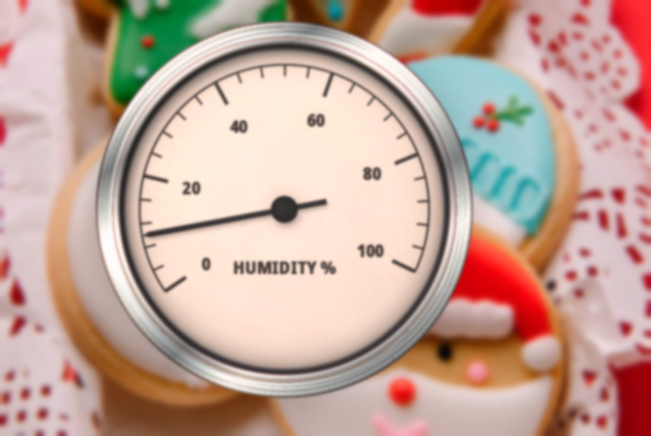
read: 10 %
